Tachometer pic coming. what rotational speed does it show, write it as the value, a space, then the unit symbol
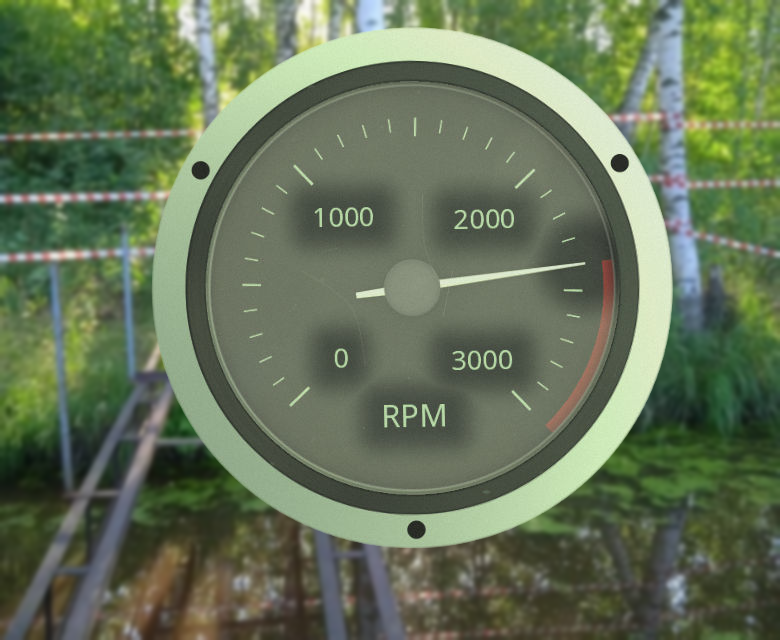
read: 2400 rpm
